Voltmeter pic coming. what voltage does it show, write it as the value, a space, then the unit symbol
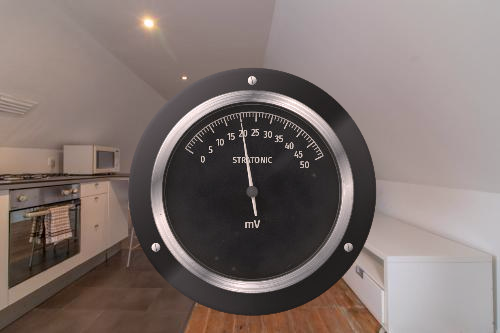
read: 20 mV
